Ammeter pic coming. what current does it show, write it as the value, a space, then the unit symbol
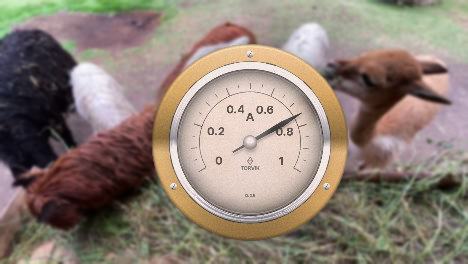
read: 0.75 A
